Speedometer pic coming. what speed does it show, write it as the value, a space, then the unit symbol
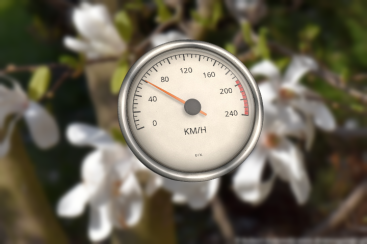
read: 60 km/h
